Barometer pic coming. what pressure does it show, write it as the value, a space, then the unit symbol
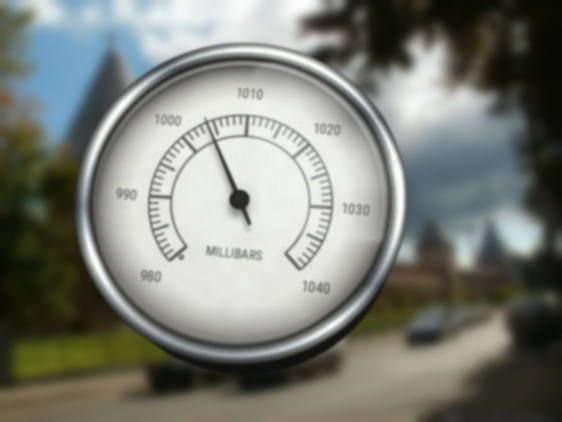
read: 1004 mbar
